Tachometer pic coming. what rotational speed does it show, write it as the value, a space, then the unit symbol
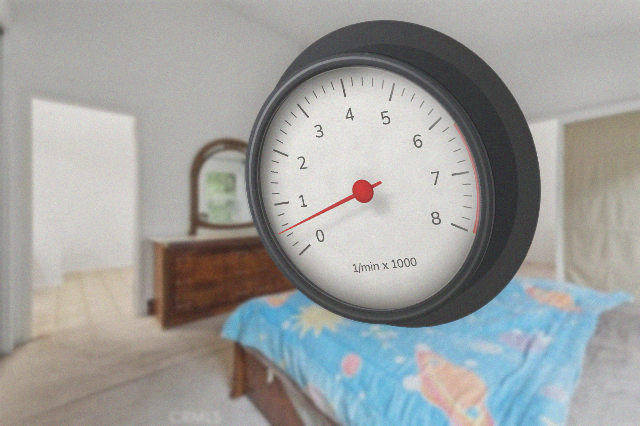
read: 500 rpm
